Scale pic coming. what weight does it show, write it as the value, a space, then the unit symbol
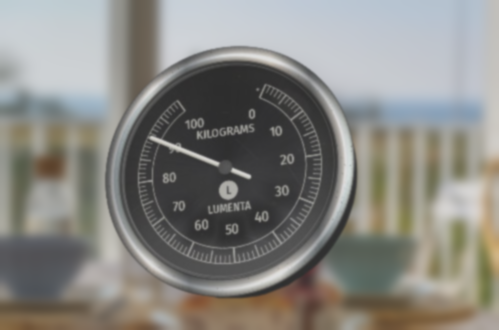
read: 90 kg
